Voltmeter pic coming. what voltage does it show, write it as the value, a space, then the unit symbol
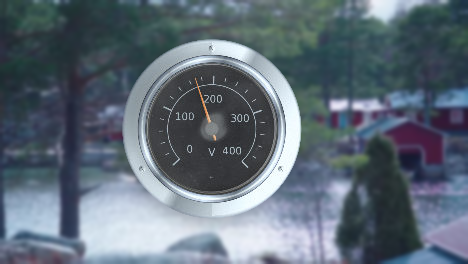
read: 170 V
